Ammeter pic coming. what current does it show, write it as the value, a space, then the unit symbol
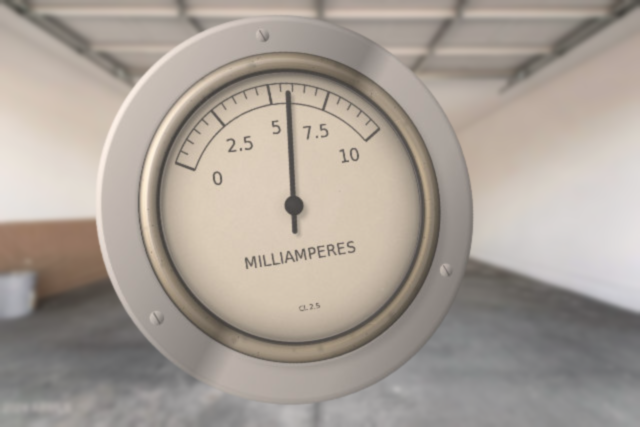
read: 5.75 mA
